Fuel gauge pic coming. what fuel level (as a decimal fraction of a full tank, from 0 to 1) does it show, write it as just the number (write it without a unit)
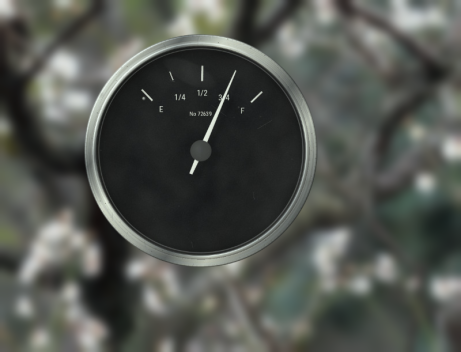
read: 0.75
